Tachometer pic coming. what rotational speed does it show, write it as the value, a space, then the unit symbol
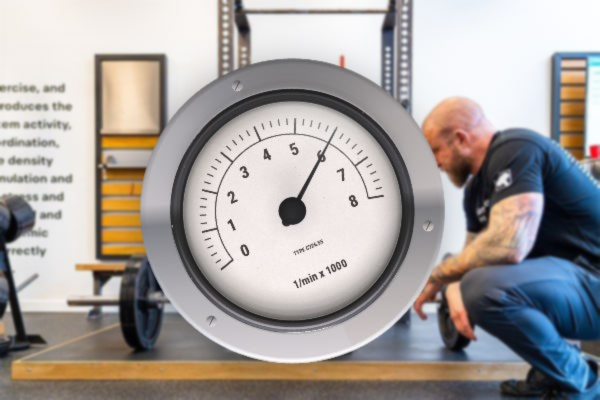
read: 6000 rpm
